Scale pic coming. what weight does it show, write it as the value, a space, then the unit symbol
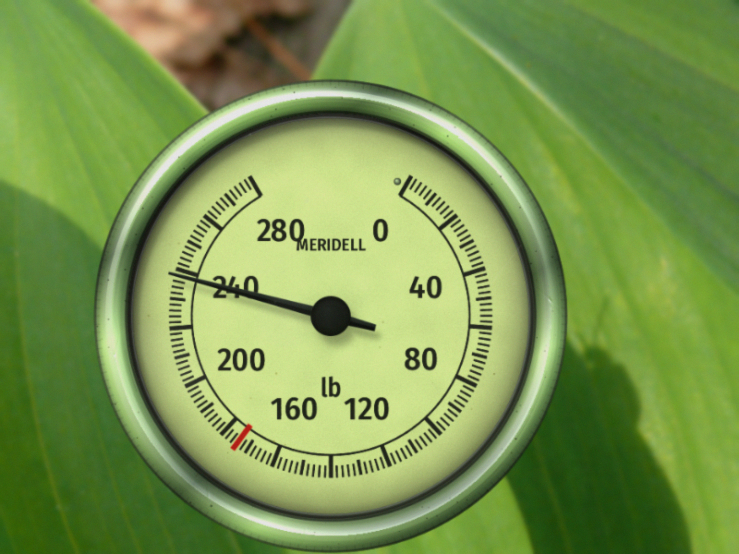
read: 238 lb
